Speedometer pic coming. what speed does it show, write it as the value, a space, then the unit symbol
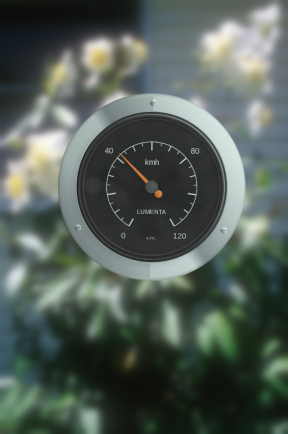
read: 42.5 km/h
